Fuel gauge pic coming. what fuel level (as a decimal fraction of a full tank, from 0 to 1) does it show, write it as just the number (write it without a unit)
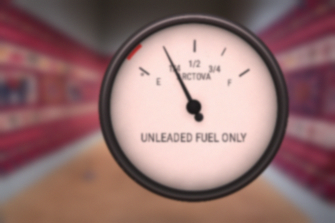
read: 0.25
